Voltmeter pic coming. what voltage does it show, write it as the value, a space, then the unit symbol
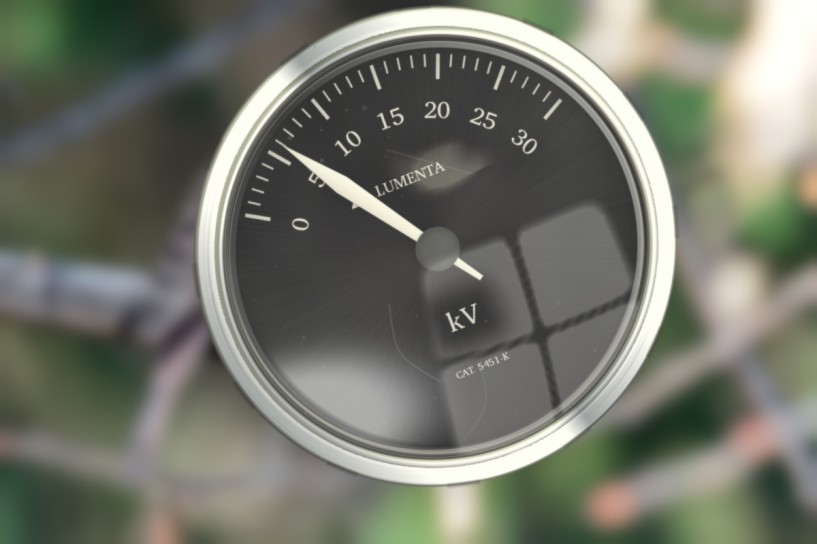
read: 6 kV
